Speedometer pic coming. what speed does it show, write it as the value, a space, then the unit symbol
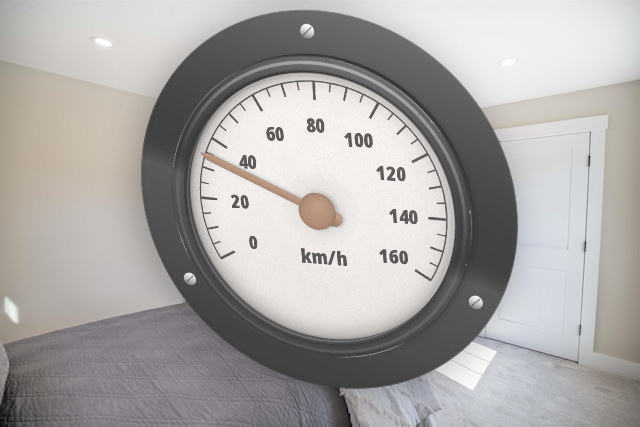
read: 35 km/h
